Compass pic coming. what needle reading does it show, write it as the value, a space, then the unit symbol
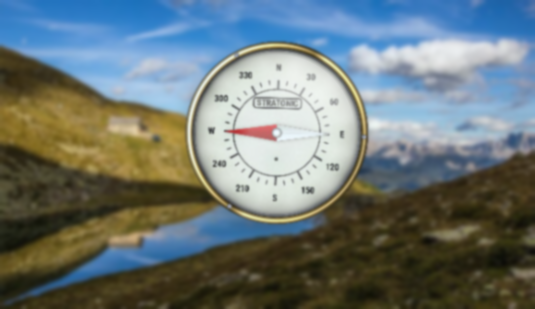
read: 270 °
